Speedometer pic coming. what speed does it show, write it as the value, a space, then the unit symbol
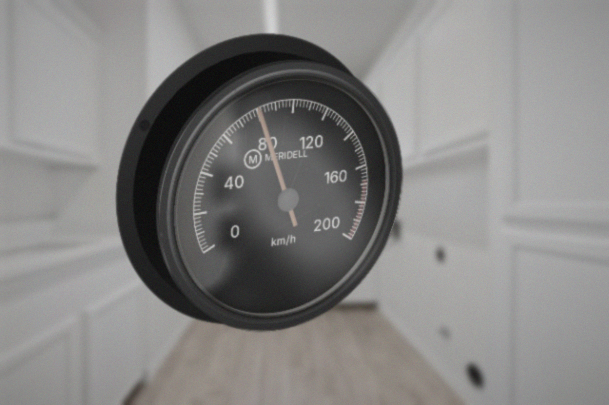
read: 80 km/h
